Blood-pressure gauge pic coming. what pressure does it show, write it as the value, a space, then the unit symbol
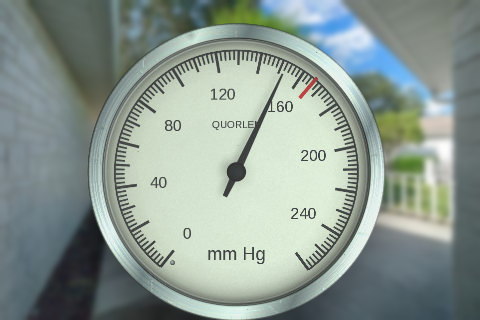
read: 152 mmHg
